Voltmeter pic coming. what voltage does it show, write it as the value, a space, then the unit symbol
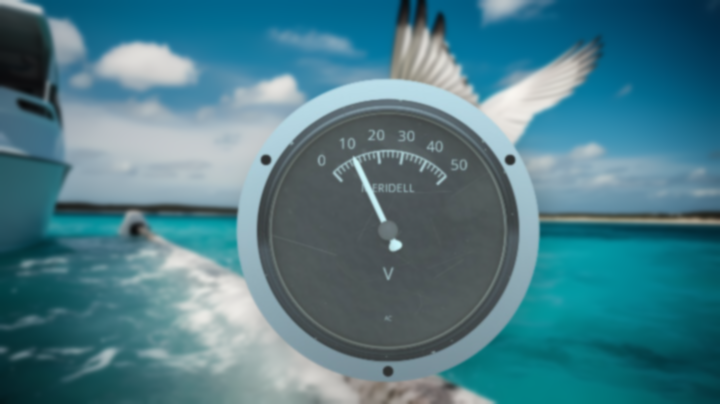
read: 10 V
